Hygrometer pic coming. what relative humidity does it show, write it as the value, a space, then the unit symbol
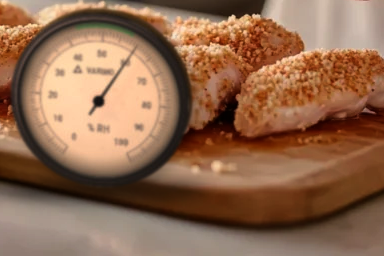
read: 60 %
